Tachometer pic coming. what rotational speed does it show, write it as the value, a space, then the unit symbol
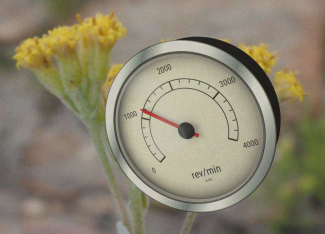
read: 1200 rpm
